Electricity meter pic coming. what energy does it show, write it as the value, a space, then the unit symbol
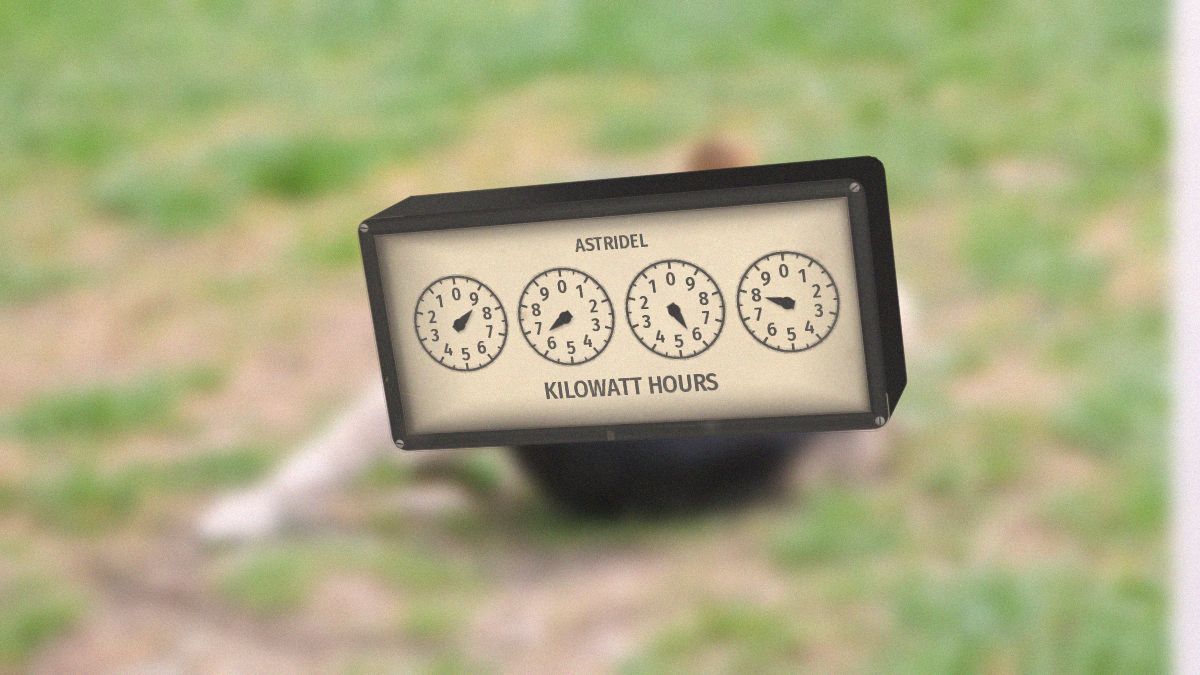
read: 8658 kWh
